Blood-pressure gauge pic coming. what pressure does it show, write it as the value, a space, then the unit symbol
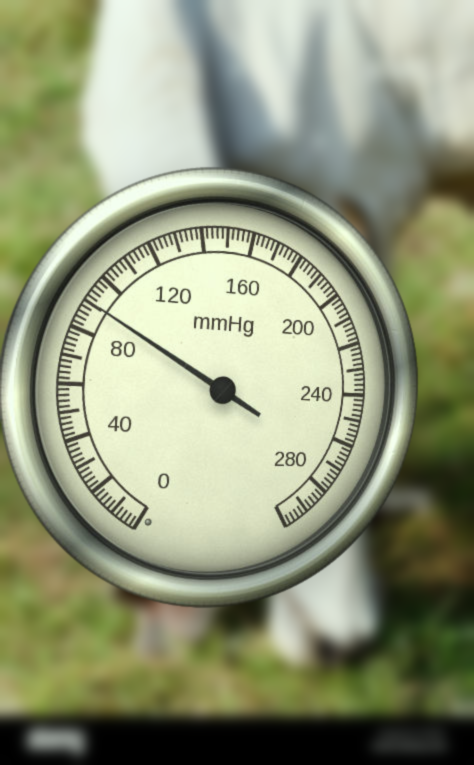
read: 90 mmHg
